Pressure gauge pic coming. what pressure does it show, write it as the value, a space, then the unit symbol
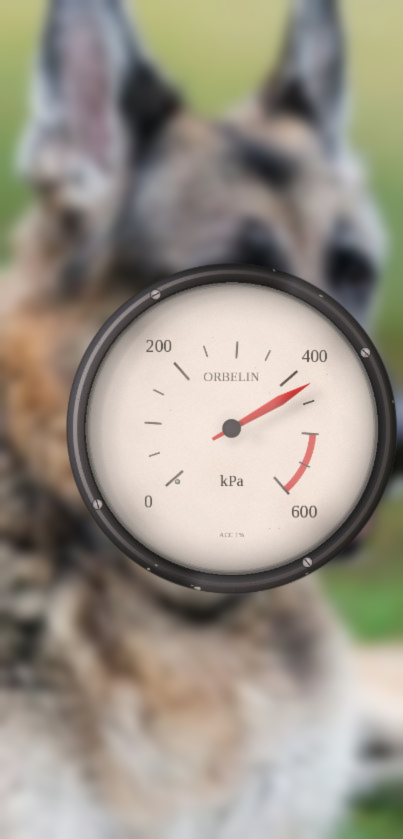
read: 425 kPa
